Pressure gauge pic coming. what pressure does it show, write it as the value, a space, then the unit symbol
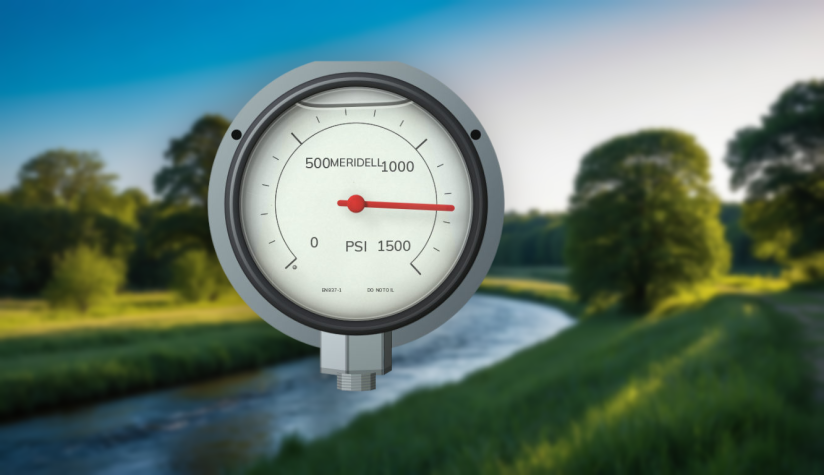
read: 1250 psi
